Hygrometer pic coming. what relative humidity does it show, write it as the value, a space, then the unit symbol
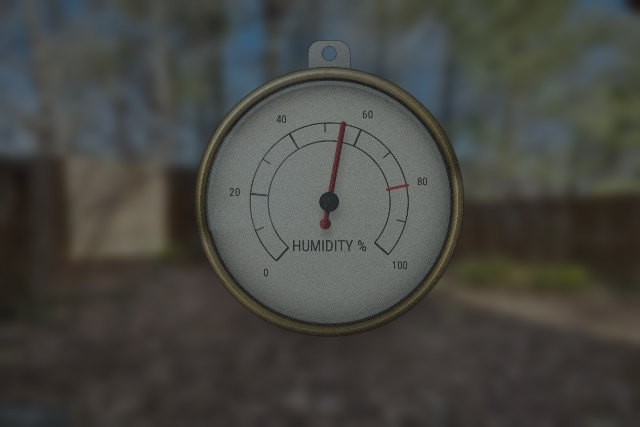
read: 55 %
